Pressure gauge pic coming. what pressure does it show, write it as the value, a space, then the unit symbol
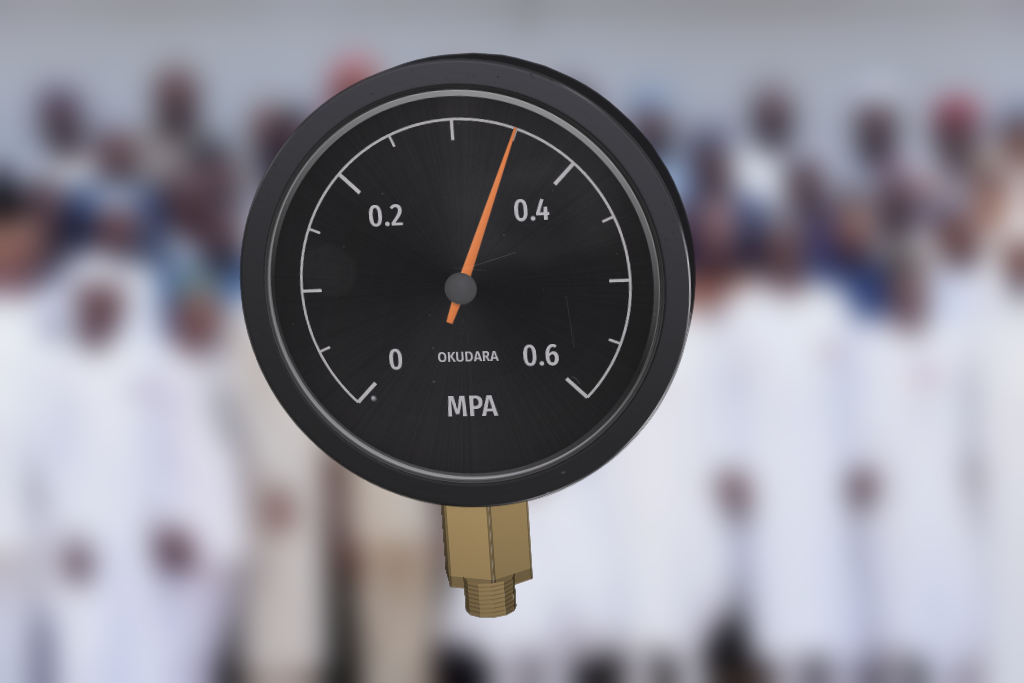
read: 0.35 MPa
